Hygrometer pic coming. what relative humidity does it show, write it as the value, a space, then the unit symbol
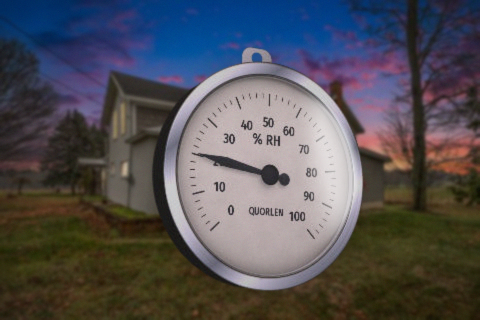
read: 20 %
